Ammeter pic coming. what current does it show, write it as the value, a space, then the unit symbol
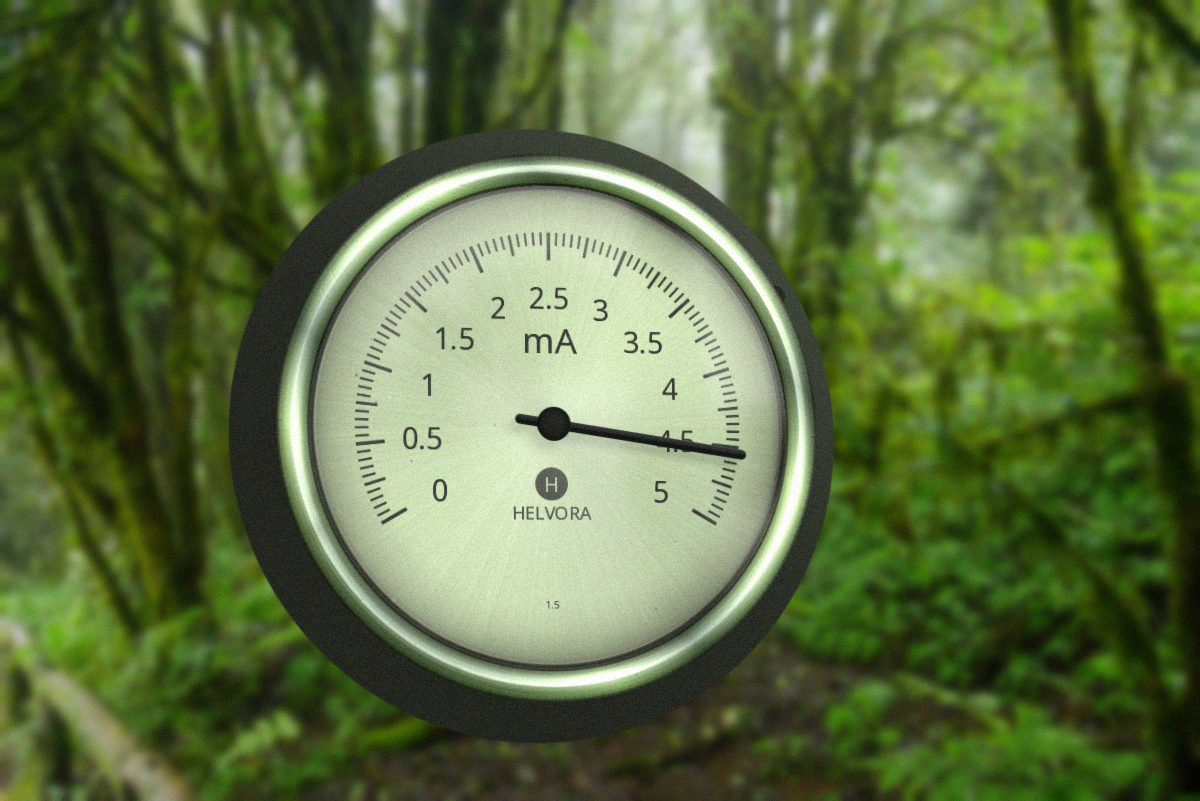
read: 4.55 mA
